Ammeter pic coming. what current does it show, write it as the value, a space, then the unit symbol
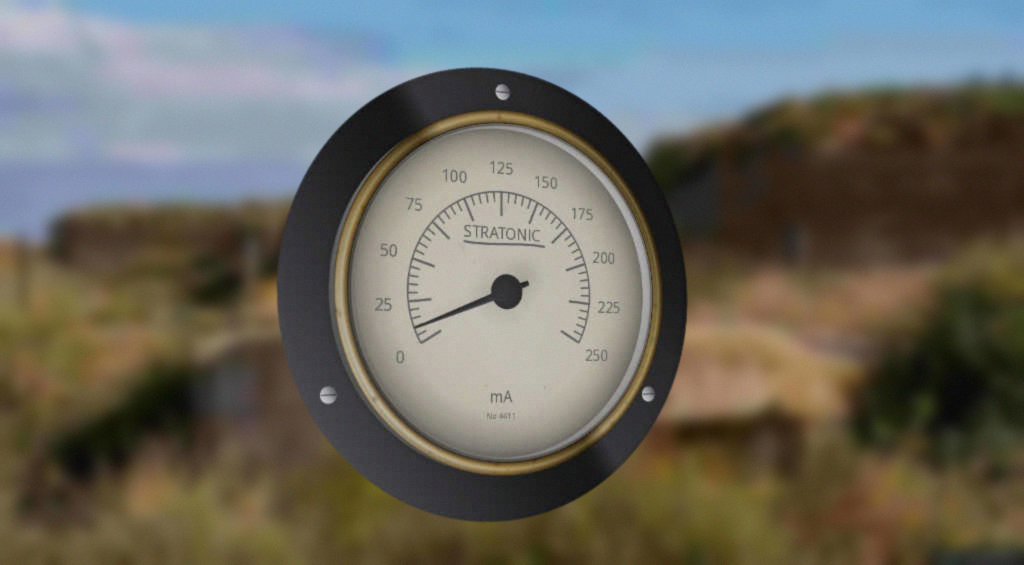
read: 10 mA
